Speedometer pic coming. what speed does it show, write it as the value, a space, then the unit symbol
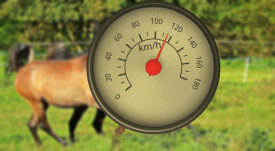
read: 115 km/h
